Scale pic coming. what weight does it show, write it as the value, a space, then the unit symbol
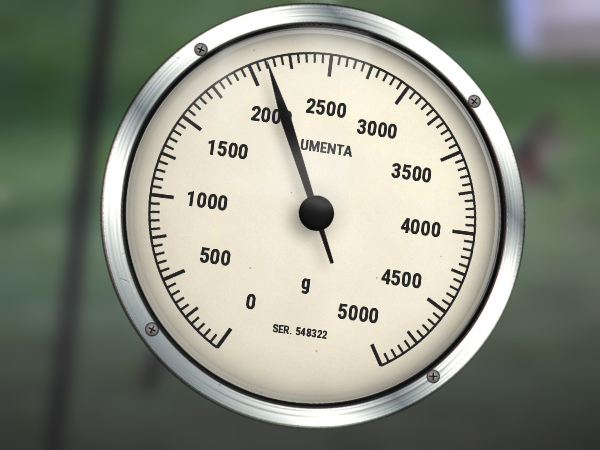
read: 2100 g
